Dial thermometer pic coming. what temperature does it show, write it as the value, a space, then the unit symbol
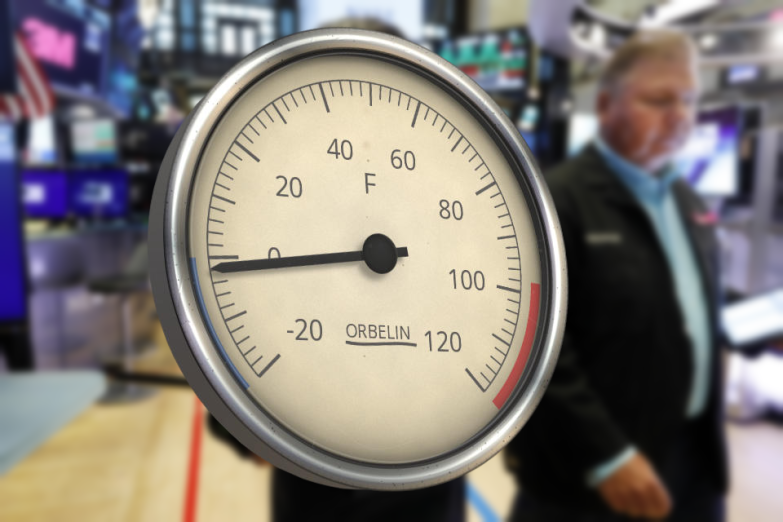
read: -2 °F
